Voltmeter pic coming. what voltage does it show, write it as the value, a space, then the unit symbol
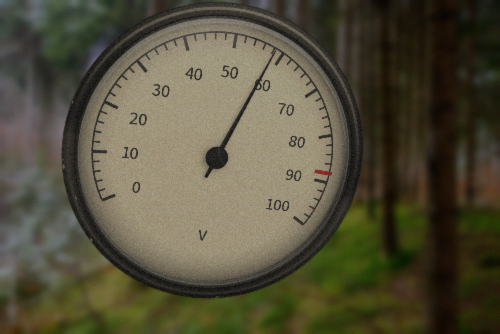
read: 58 V
